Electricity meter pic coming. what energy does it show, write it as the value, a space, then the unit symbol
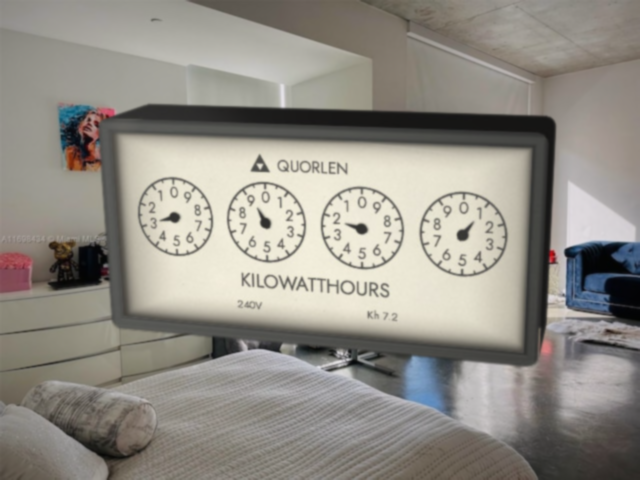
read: 2921 kWh
